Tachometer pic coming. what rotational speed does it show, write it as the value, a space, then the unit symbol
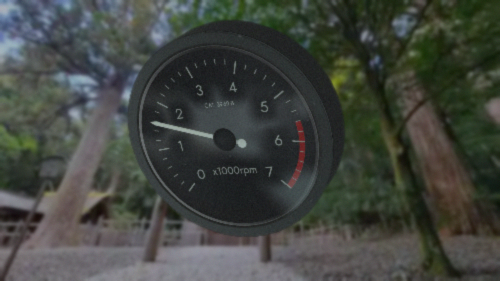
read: 1600 rpm
